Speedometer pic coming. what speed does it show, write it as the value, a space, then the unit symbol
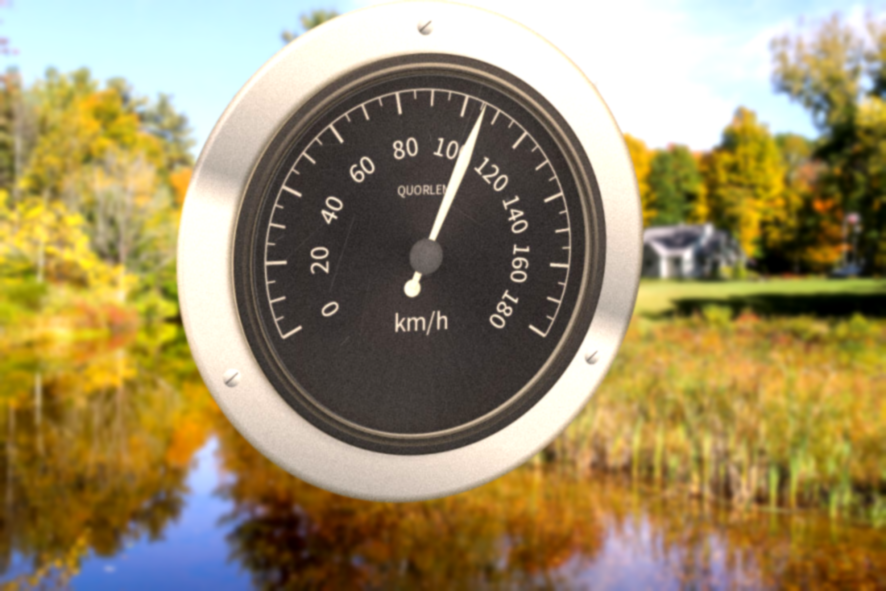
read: 105 km/h
